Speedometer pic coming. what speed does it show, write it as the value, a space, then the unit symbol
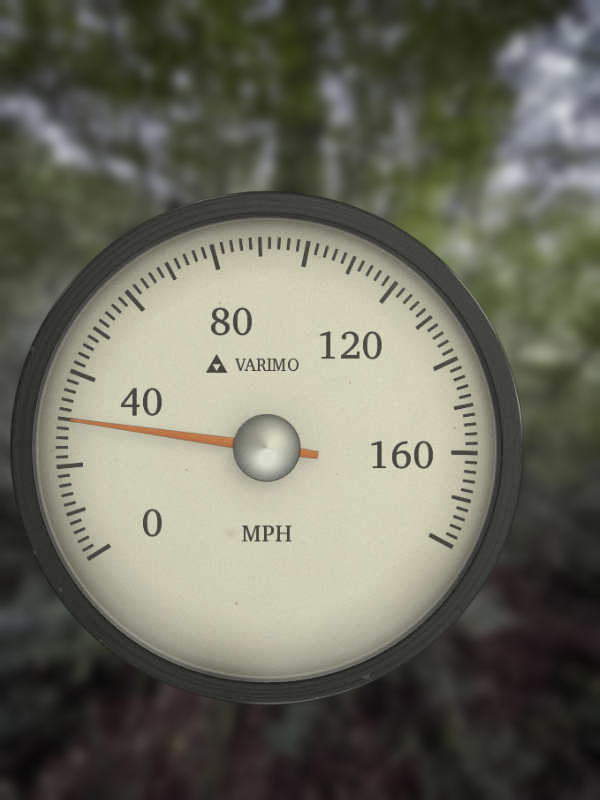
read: 30 mph
